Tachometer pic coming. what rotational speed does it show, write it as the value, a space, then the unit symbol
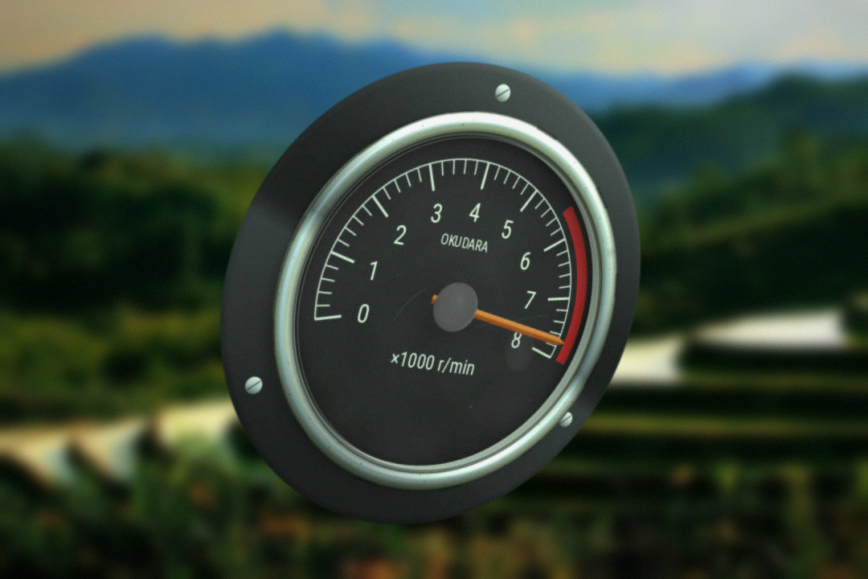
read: 7700 rpm
